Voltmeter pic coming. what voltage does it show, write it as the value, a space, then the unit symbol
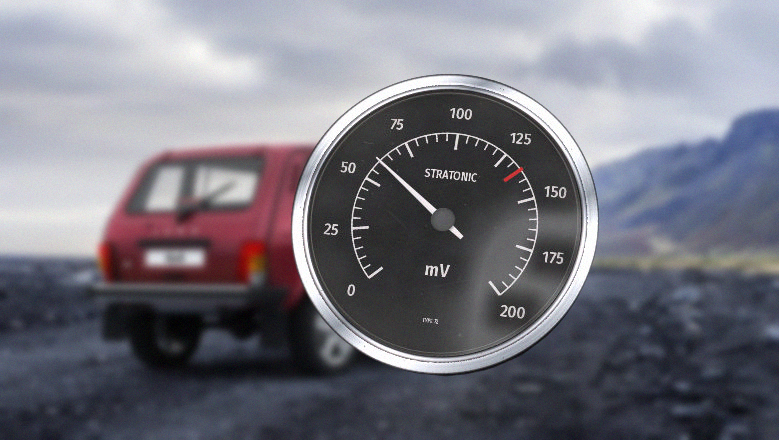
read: 60 mV
